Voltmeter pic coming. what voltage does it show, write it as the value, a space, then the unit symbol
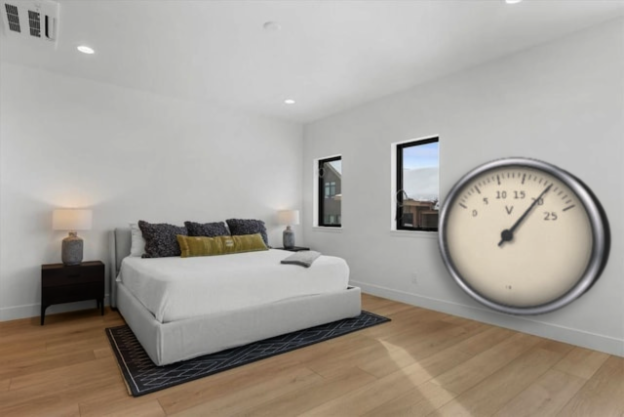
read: 20 V
